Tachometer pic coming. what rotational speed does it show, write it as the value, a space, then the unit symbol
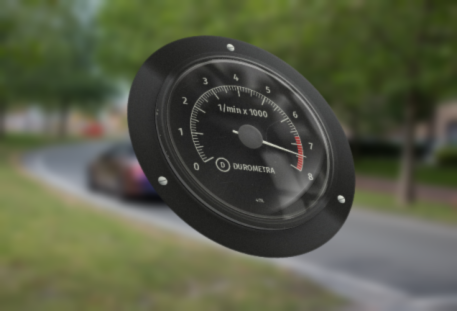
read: 7500 rpm
